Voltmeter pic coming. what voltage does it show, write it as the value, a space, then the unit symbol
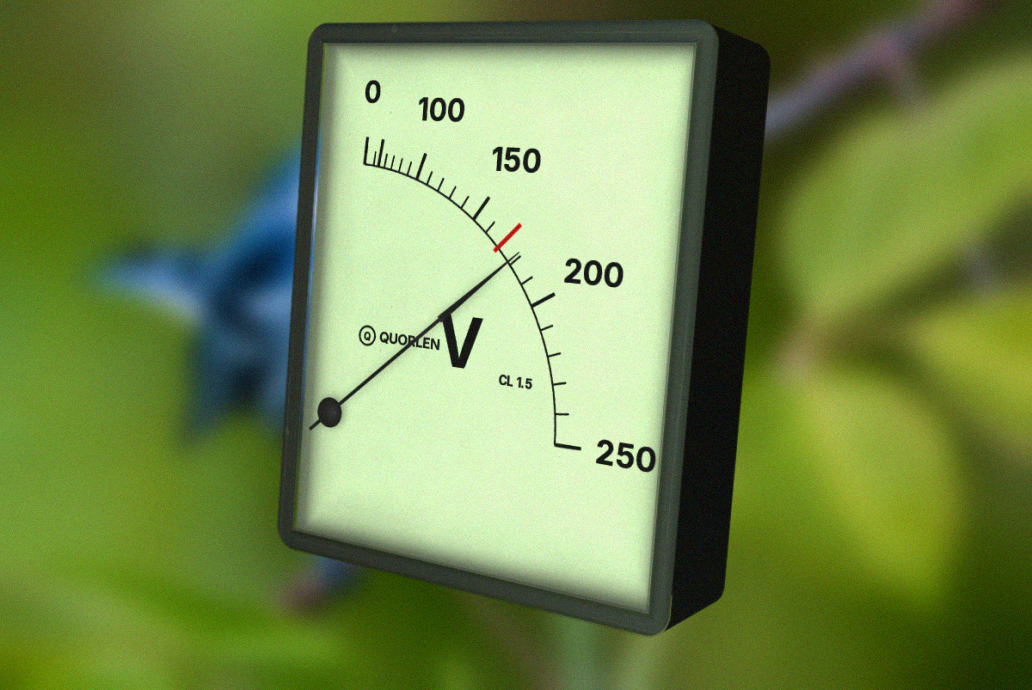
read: 180 V
